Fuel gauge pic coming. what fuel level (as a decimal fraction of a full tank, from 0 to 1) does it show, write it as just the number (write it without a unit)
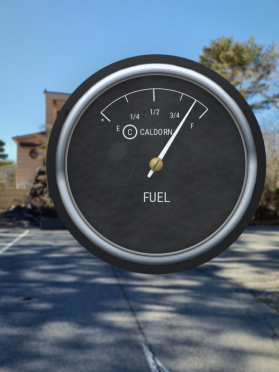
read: 0.875
